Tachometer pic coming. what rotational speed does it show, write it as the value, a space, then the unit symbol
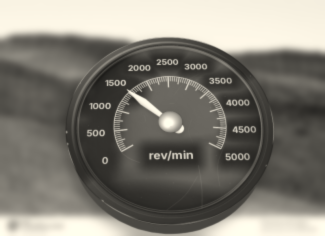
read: 1500 rpm
